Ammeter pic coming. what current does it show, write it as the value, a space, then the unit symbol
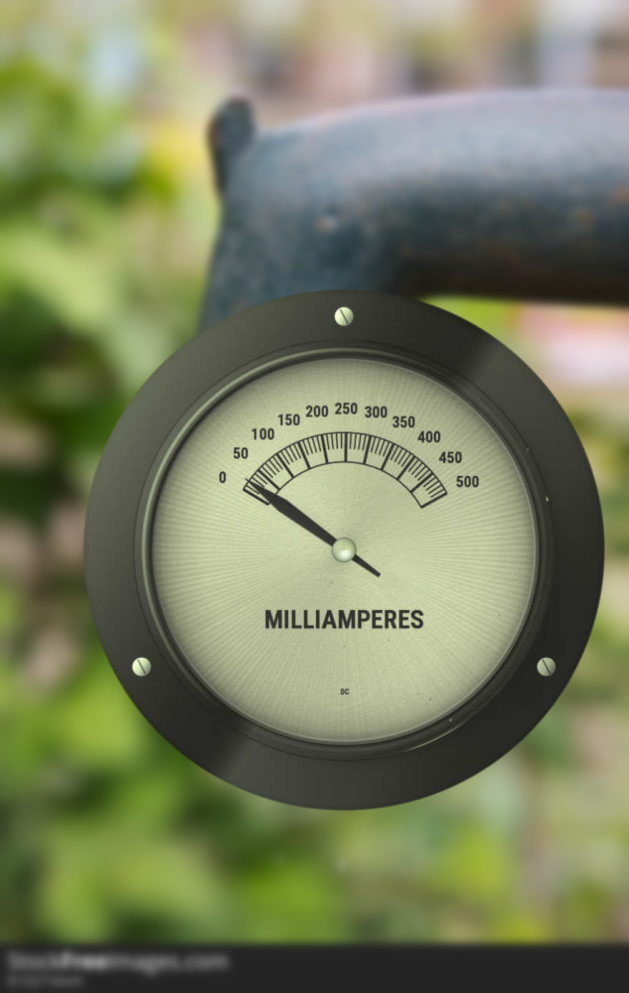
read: 20 mA
